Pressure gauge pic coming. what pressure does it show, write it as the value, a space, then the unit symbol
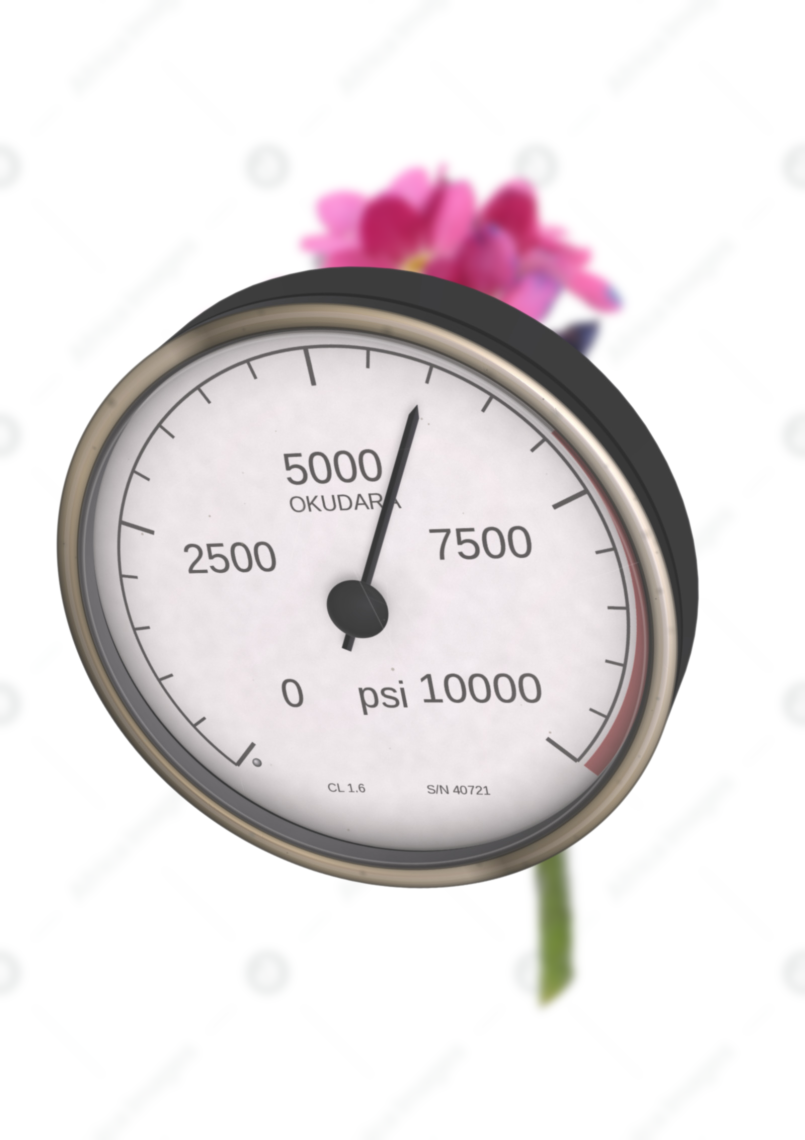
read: 6000 psi
